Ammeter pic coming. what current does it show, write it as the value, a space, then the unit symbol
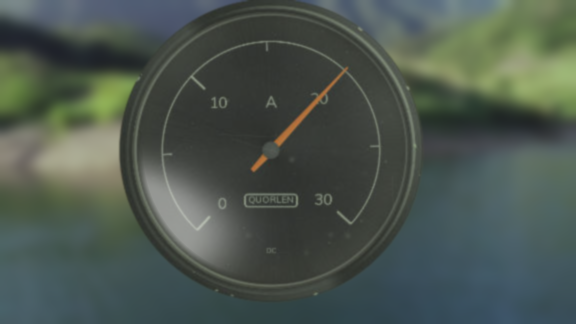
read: 20 A
